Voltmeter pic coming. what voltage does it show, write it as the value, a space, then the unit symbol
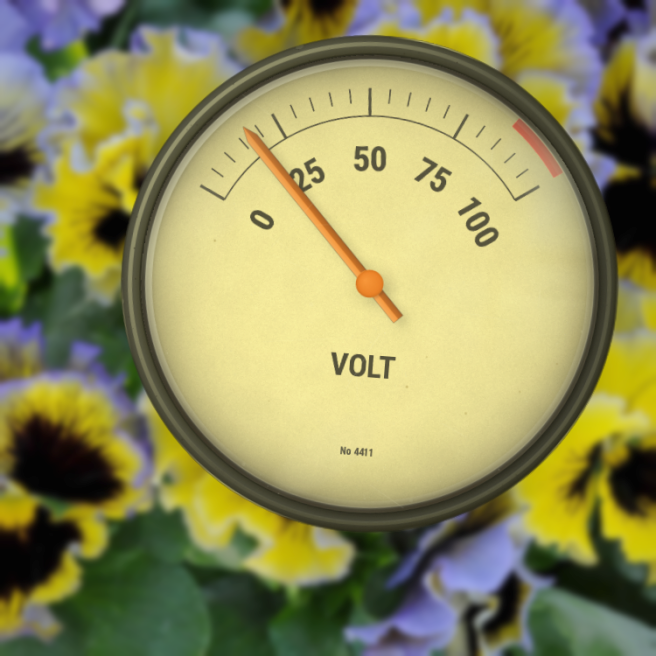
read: 17.5 V
